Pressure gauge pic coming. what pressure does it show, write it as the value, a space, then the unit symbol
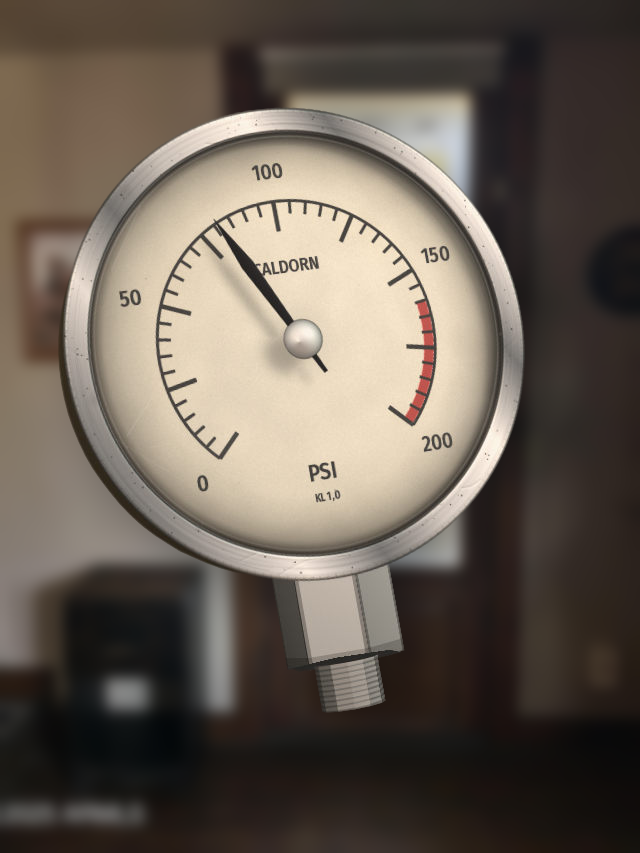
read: 80 psi
